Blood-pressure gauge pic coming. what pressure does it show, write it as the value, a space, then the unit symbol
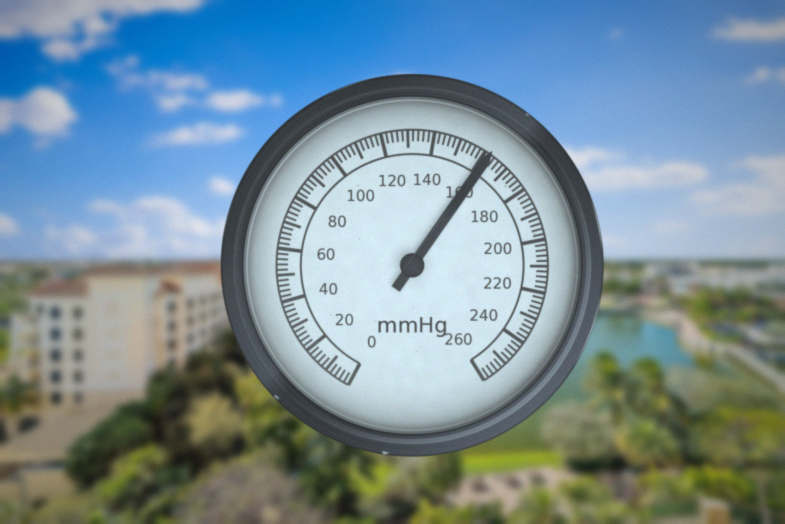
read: 162 mmHg
